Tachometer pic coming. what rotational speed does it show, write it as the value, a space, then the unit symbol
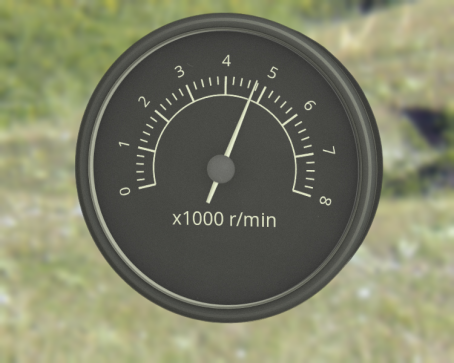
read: 4800 rpm
